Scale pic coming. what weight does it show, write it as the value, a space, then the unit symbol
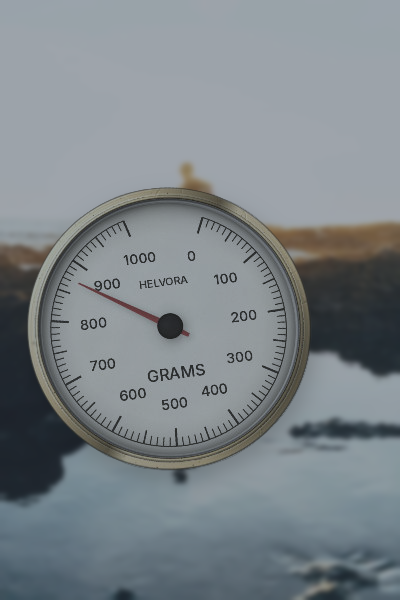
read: 870 g
